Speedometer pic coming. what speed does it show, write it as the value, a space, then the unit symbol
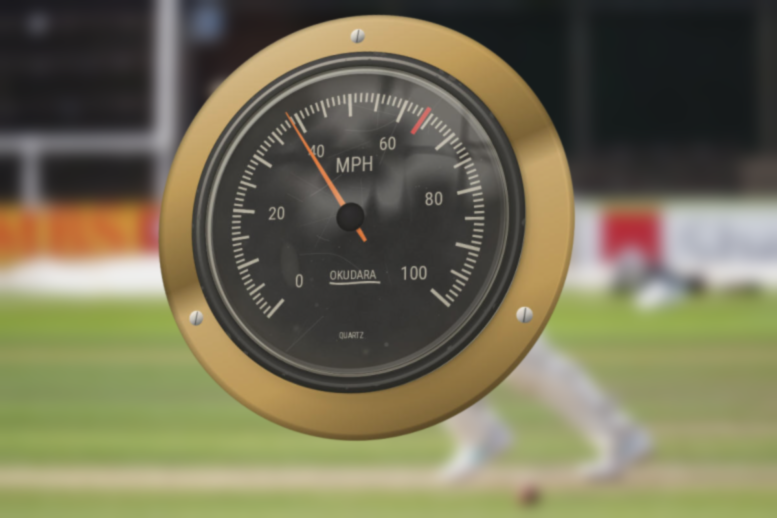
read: 39 mph
